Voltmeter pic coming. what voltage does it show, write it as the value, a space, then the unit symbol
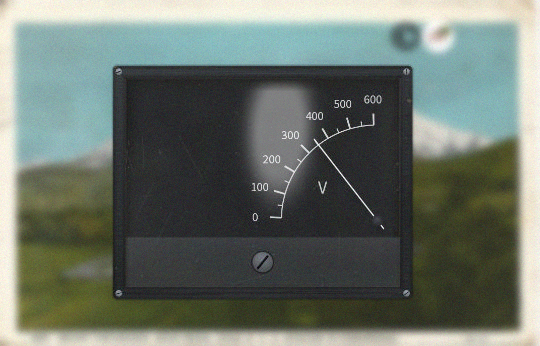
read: 350 V
